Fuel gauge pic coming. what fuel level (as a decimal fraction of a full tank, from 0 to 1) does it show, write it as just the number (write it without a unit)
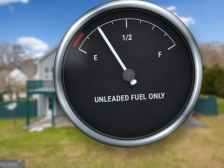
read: 0.25
